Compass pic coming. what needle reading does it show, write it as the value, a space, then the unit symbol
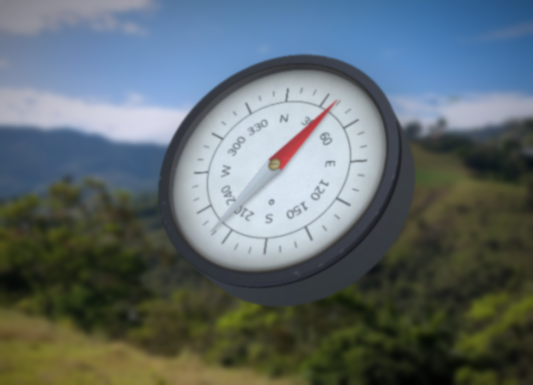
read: 40 °
